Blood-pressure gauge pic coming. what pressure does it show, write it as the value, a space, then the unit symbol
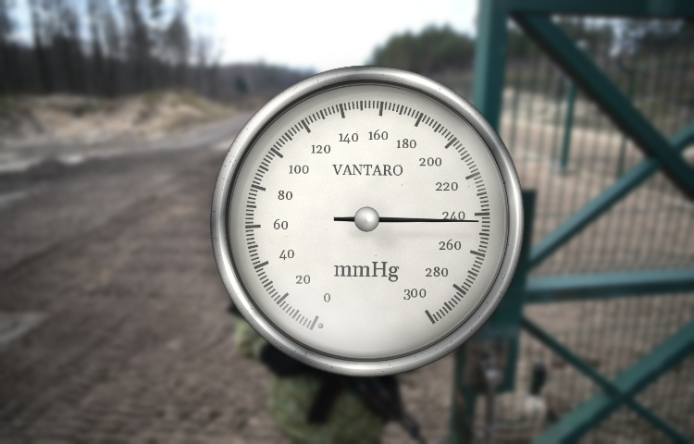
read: 244 mmHg
